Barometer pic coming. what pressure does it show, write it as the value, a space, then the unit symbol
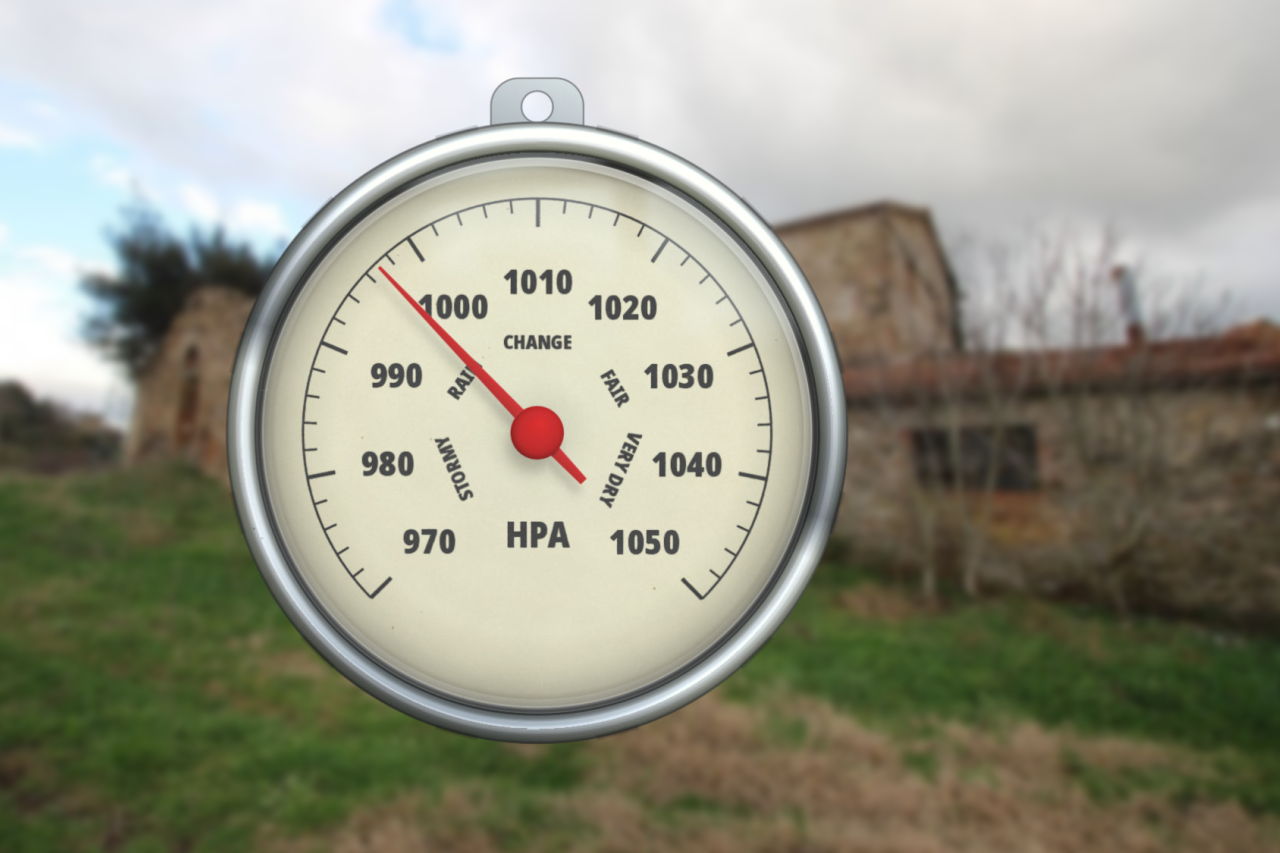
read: 997 hPa
